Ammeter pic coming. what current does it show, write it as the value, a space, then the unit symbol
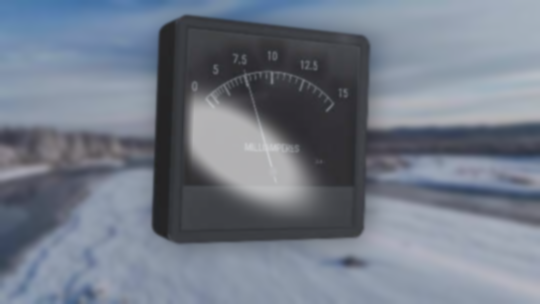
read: 7.5 mA
